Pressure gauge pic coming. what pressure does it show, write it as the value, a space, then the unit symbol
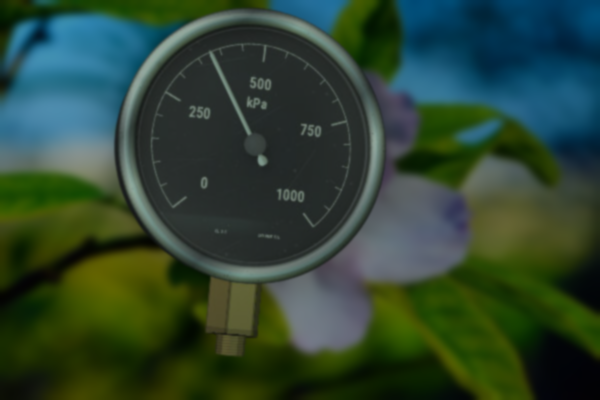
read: 375 kPa
